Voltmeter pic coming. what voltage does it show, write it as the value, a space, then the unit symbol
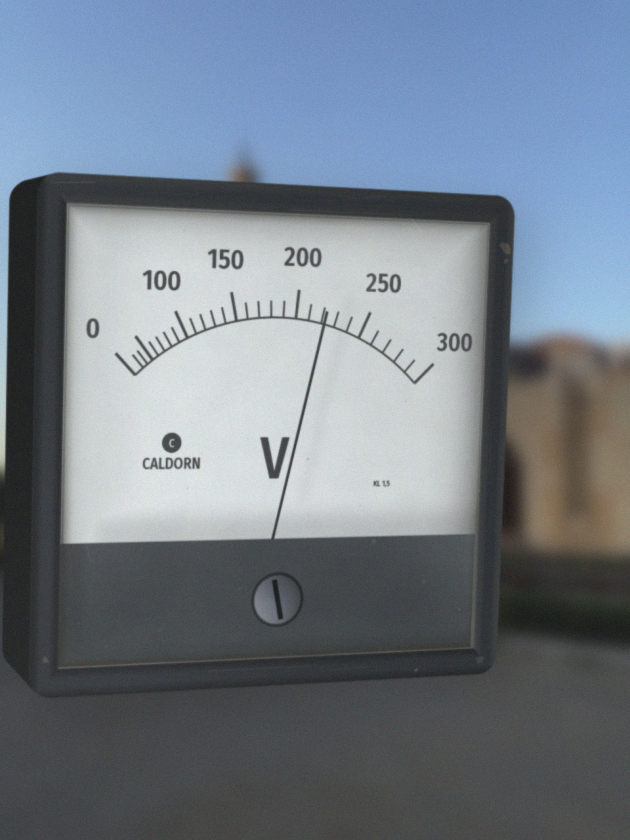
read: 220 V
